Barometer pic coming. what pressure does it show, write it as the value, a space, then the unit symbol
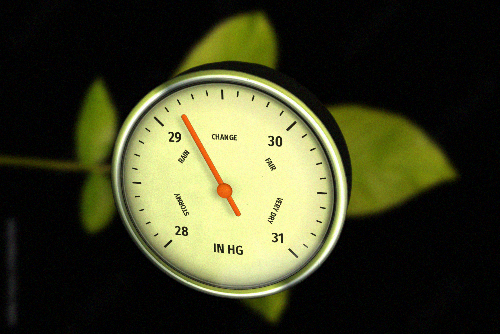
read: 29.2 inHg
